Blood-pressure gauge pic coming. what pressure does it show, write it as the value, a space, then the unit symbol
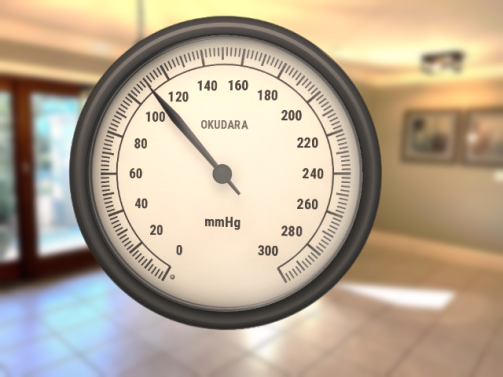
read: 110 mmHg
